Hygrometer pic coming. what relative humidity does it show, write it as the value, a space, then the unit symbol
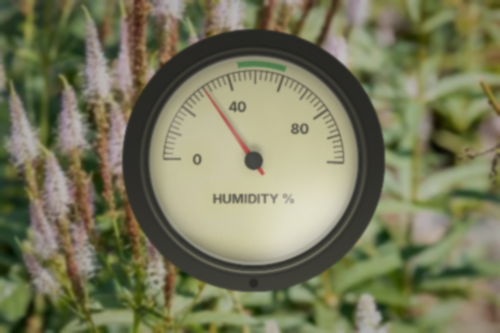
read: 30 %
